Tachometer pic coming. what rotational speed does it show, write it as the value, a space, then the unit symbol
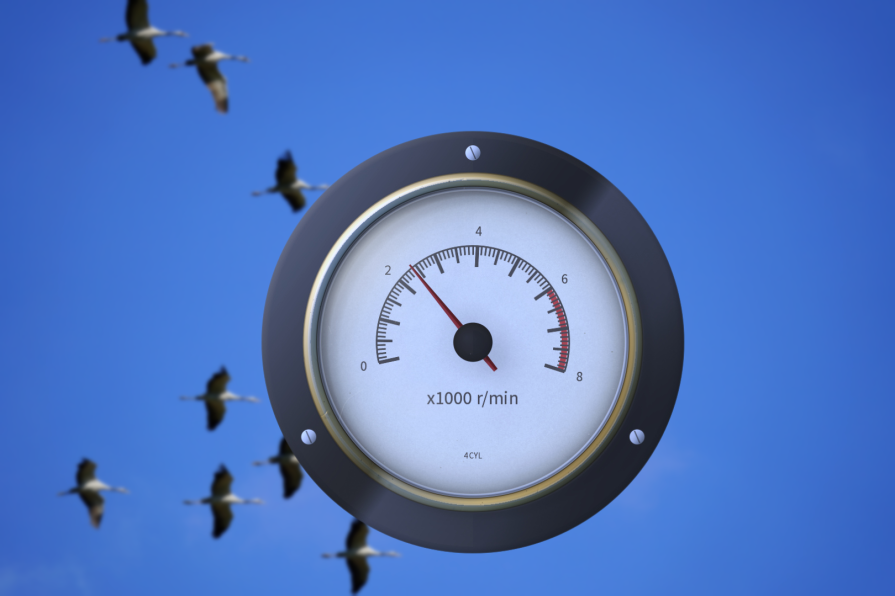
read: 2400 rpm
